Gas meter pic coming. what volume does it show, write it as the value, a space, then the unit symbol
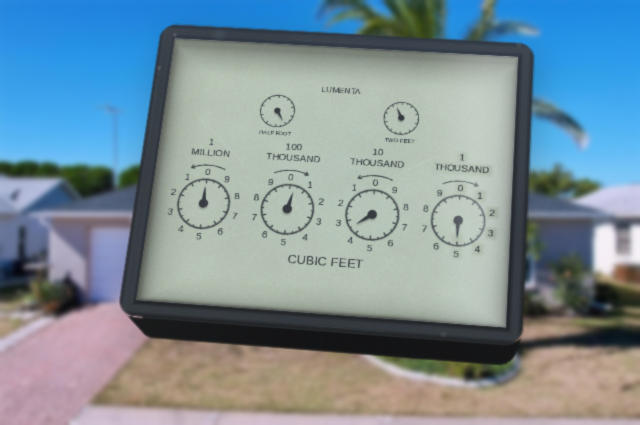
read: 3500 ft³
